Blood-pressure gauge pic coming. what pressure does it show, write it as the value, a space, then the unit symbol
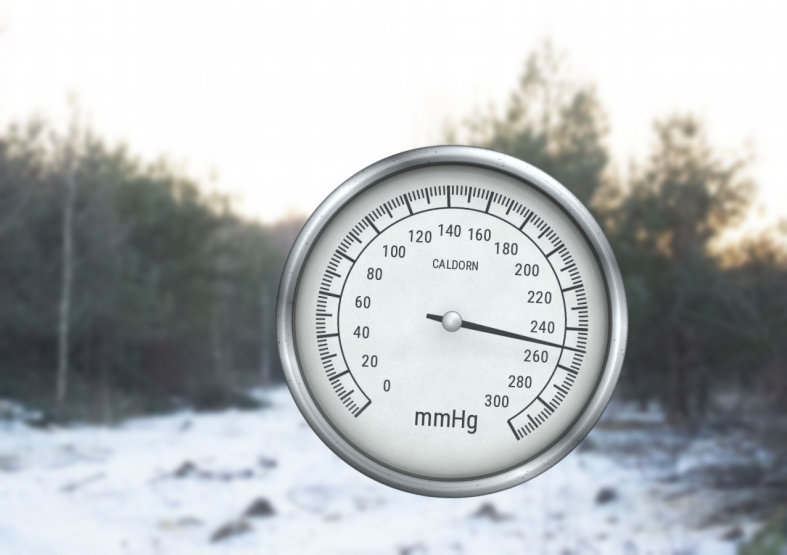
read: 250 mmHg
